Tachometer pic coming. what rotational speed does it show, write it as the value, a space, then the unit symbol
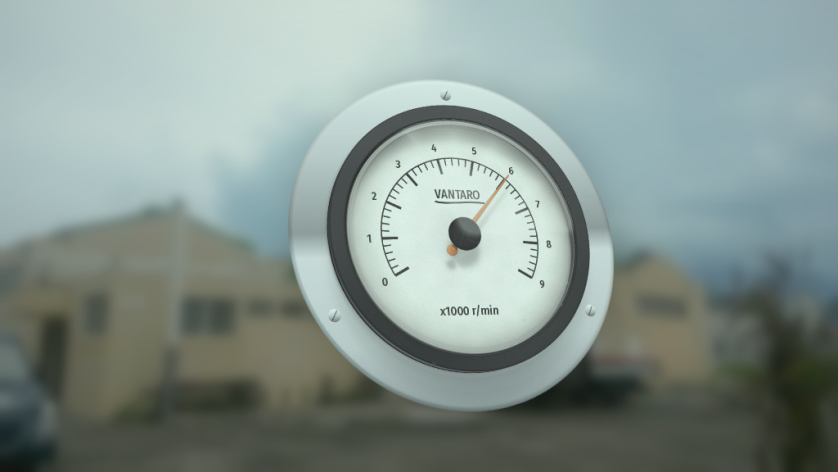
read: 6000 rpm
